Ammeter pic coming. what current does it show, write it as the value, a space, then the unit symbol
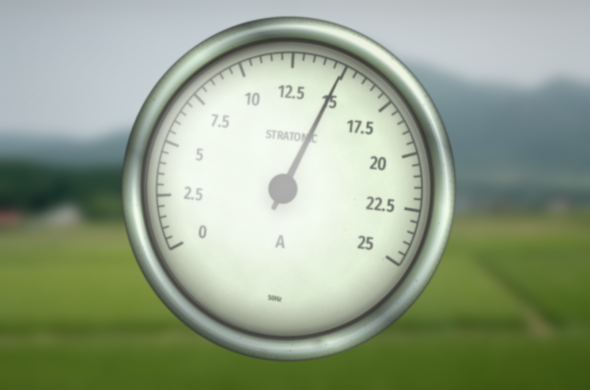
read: 15 A
